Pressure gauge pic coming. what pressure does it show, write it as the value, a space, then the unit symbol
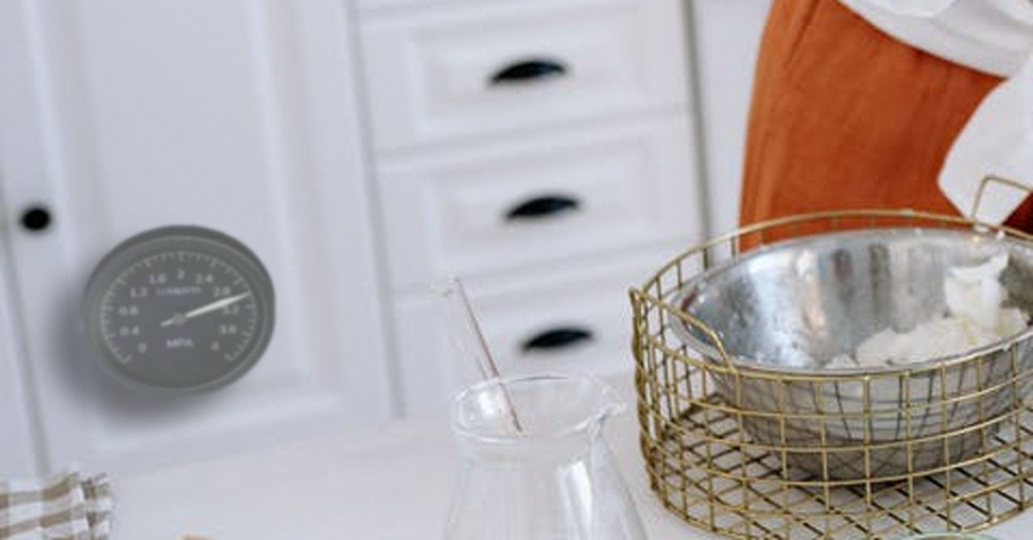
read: 3 MPa
